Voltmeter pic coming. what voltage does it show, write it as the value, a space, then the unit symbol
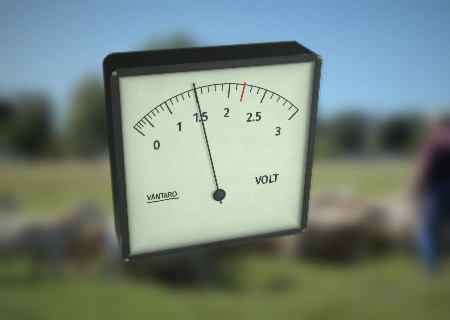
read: 1.5 V
